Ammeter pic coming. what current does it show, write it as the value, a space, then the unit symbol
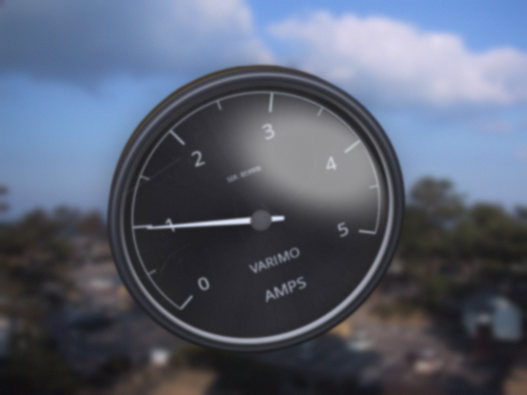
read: 1 A
